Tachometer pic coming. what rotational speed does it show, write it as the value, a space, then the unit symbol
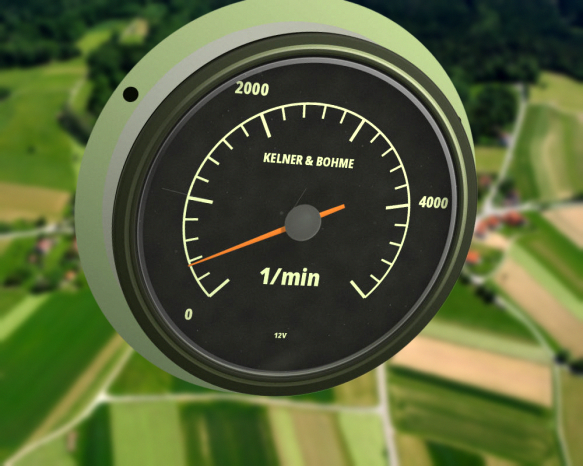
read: 400 rpm
